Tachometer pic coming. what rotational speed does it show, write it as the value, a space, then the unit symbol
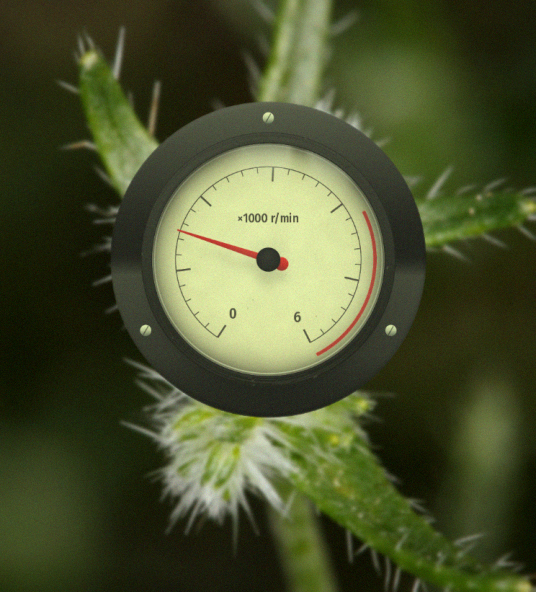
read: 1500 rpm
